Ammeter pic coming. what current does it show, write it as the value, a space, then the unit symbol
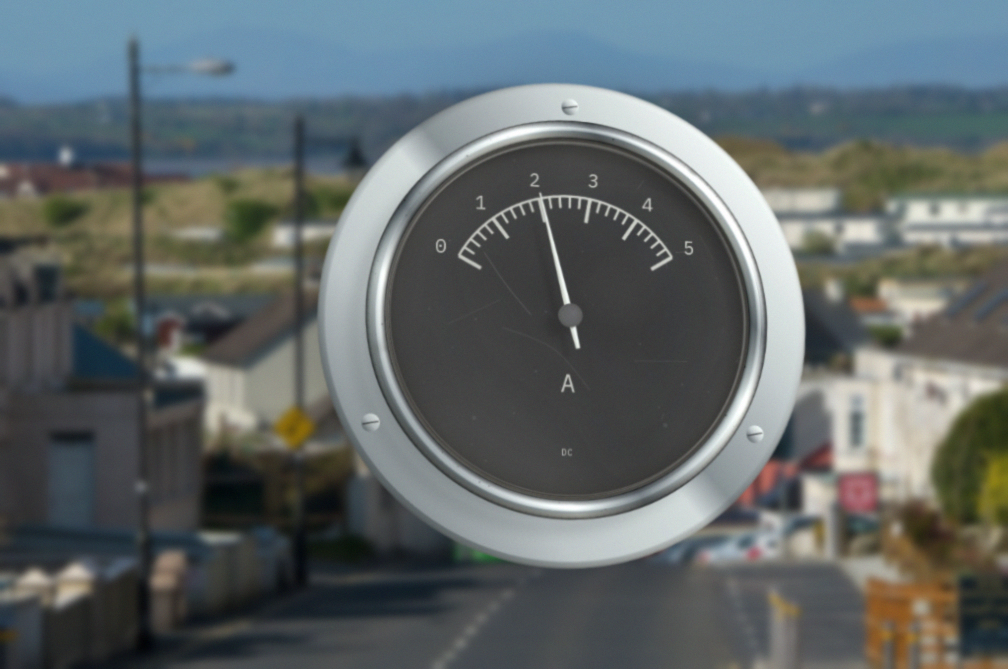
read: 2 A
